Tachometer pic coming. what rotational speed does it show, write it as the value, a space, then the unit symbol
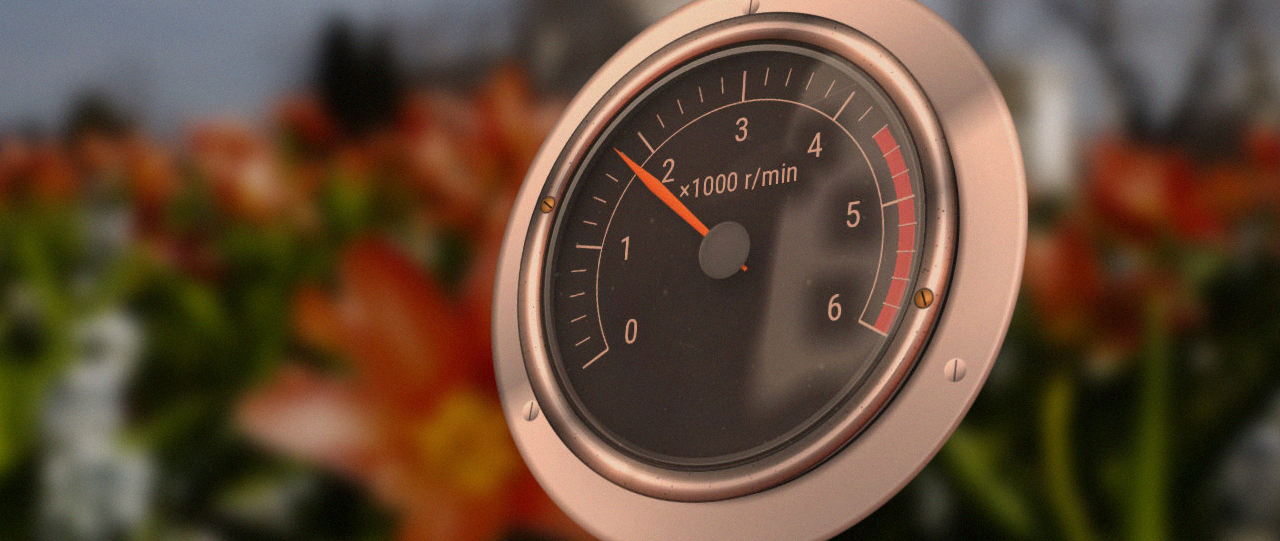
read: 1800 rpm
